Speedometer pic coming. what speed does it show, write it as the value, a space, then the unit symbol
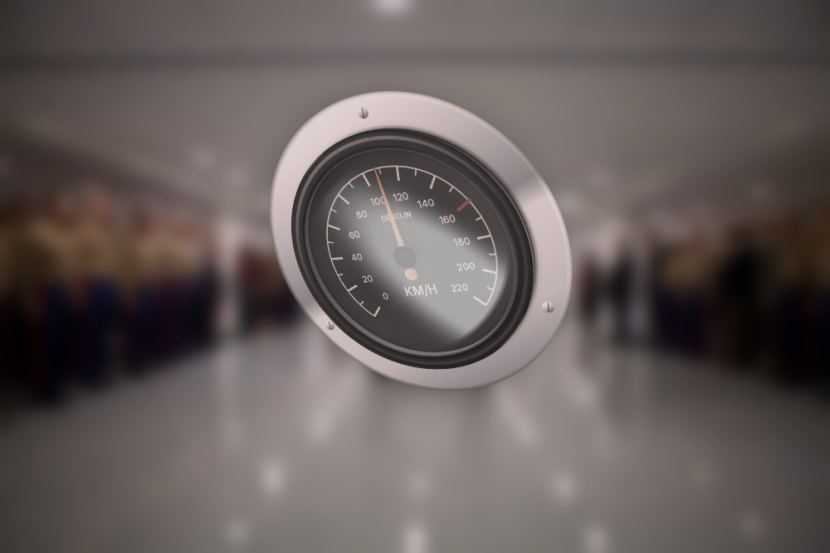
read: 110 km/h
